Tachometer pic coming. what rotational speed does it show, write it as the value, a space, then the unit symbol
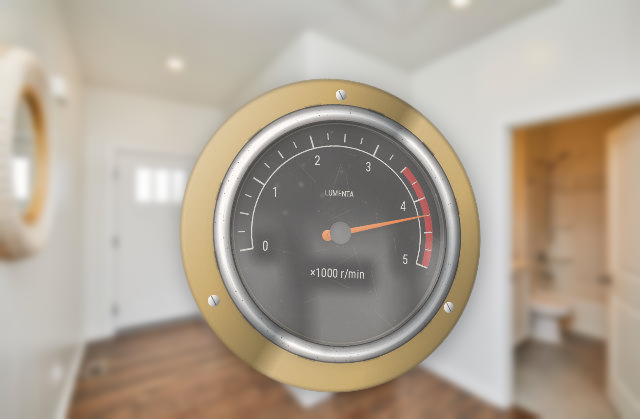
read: 4250 rpm
